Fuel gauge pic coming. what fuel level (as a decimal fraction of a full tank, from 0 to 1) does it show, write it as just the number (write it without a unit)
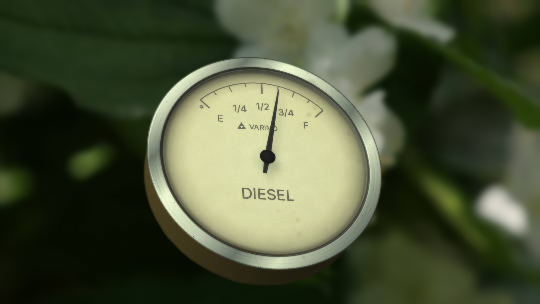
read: 0.625
